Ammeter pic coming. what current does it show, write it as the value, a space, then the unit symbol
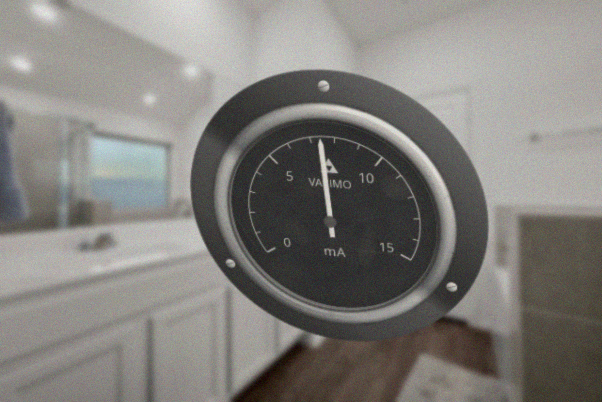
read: 7.5 mA
